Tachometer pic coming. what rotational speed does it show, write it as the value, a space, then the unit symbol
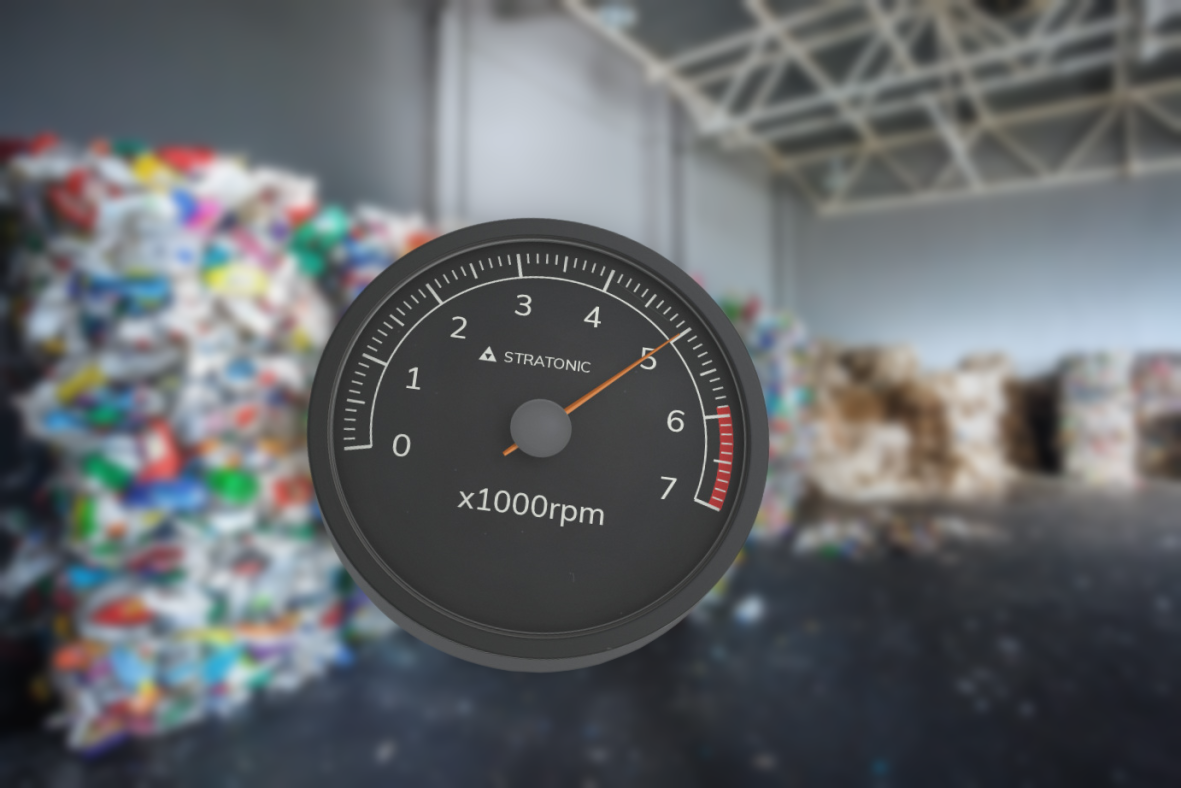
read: 5000 rpm
